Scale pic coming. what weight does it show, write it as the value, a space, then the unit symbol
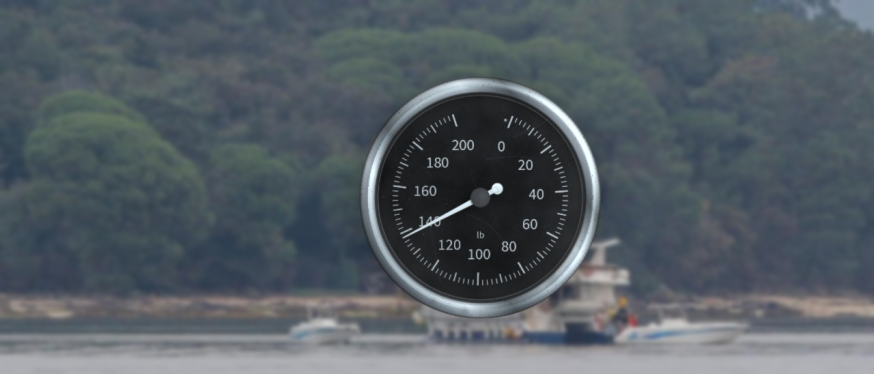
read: 138 lb
